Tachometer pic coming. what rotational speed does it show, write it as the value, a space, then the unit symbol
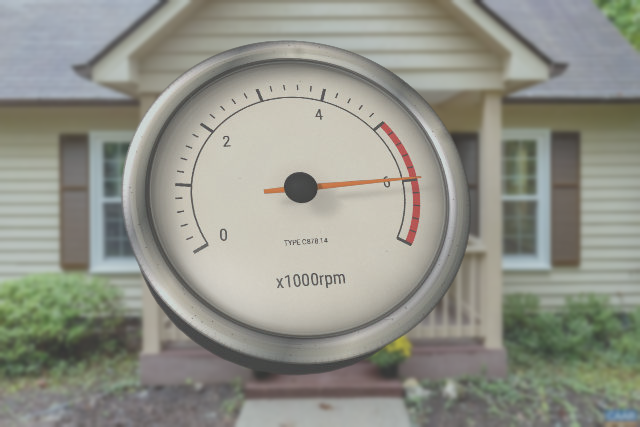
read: 6000 rpm
